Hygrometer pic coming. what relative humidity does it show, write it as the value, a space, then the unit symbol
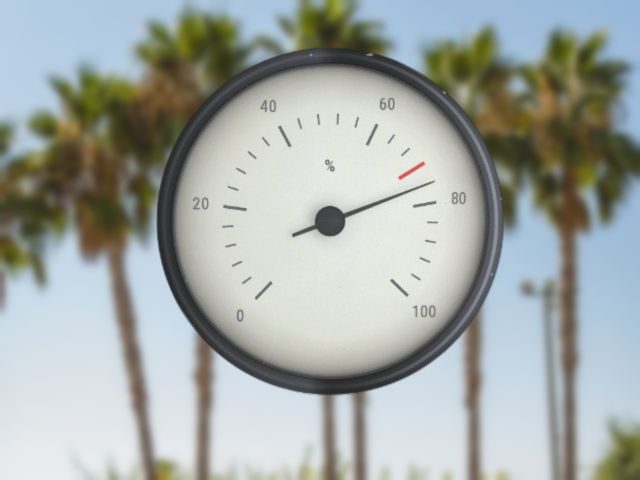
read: 76 %
